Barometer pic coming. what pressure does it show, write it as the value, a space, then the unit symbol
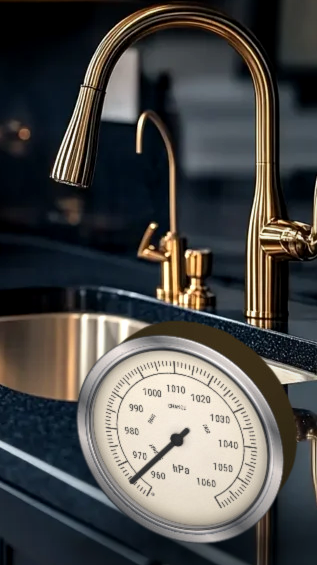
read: 965 hPa
